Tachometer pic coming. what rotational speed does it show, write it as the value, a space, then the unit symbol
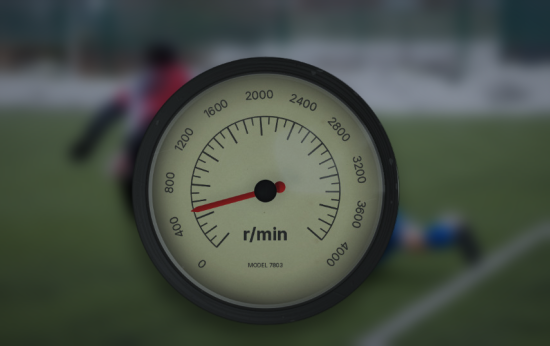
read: 500 rpm
